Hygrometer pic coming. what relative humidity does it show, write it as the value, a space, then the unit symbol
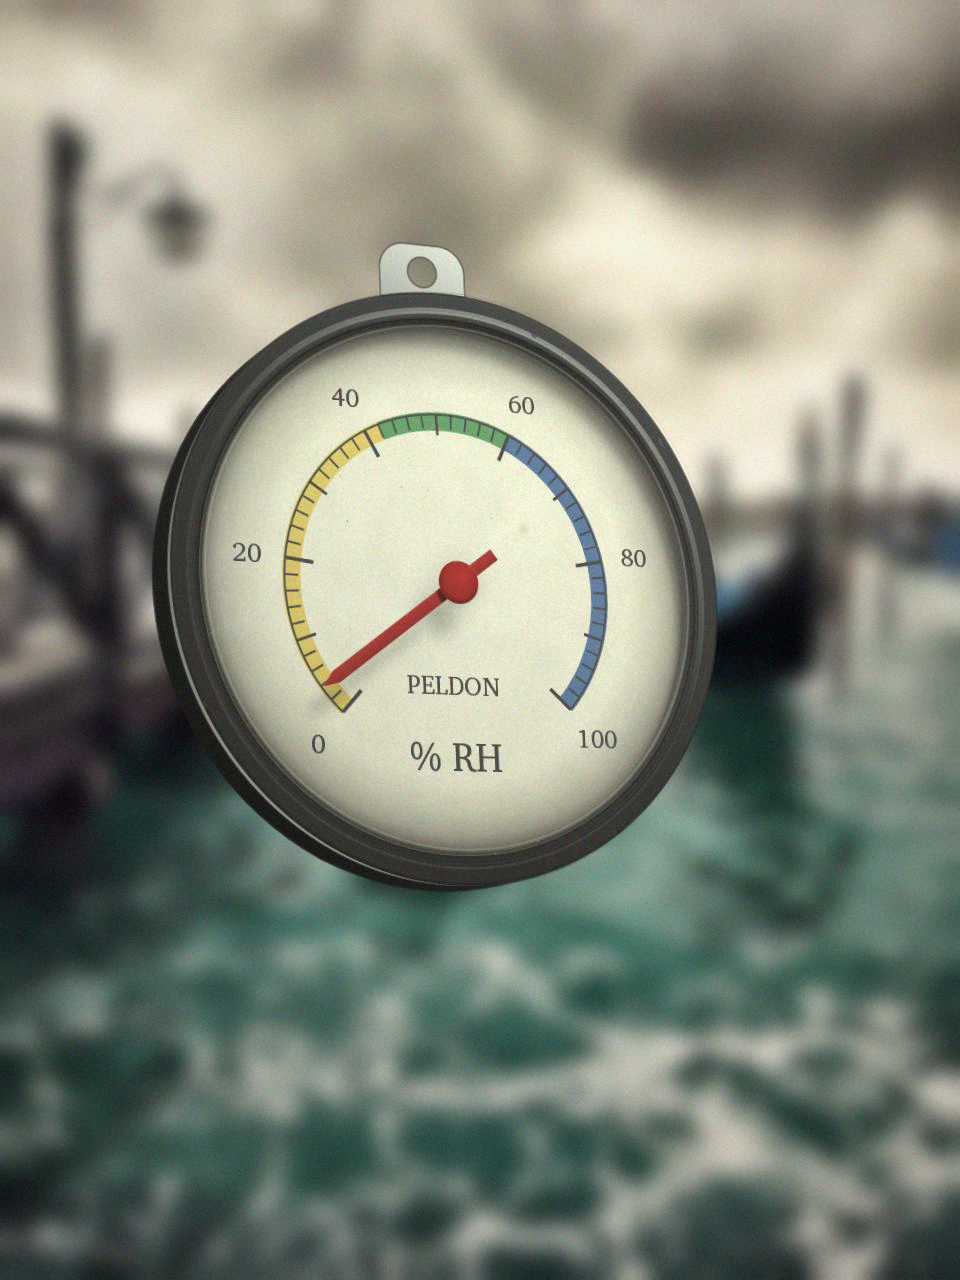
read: 4 %
